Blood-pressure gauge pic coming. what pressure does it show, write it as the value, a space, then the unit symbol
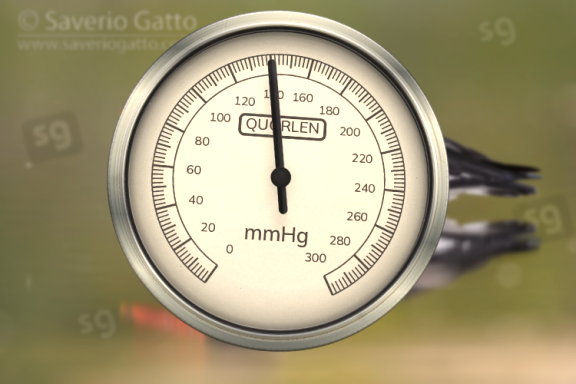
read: 140 mmHg
